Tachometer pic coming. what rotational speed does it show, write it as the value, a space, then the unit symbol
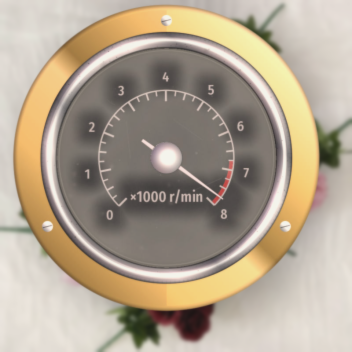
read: 7750 rpm
